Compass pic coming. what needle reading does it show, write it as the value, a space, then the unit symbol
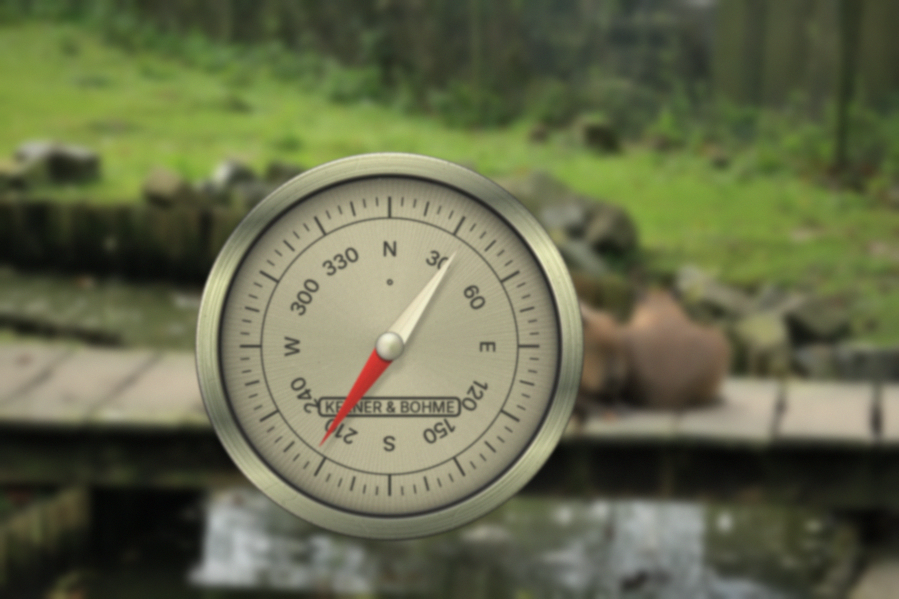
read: 215 °
